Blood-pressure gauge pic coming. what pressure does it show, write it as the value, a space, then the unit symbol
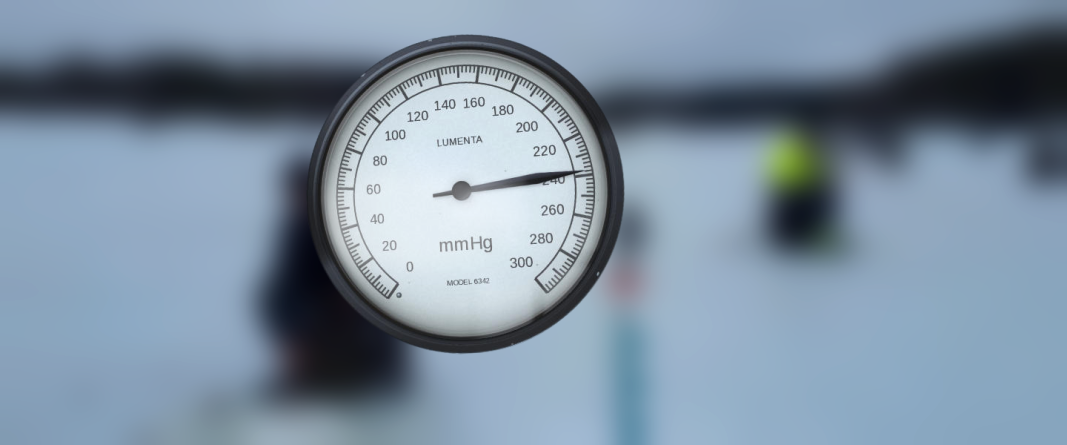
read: 238 mmHg
